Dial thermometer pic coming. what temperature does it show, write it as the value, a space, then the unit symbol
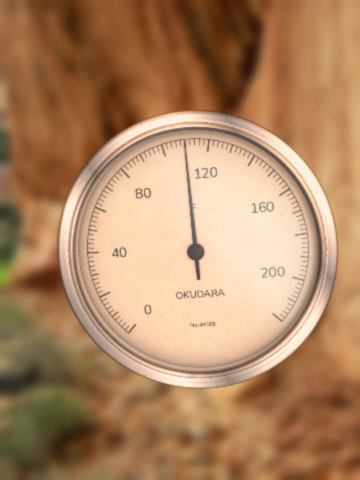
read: 110 °F
